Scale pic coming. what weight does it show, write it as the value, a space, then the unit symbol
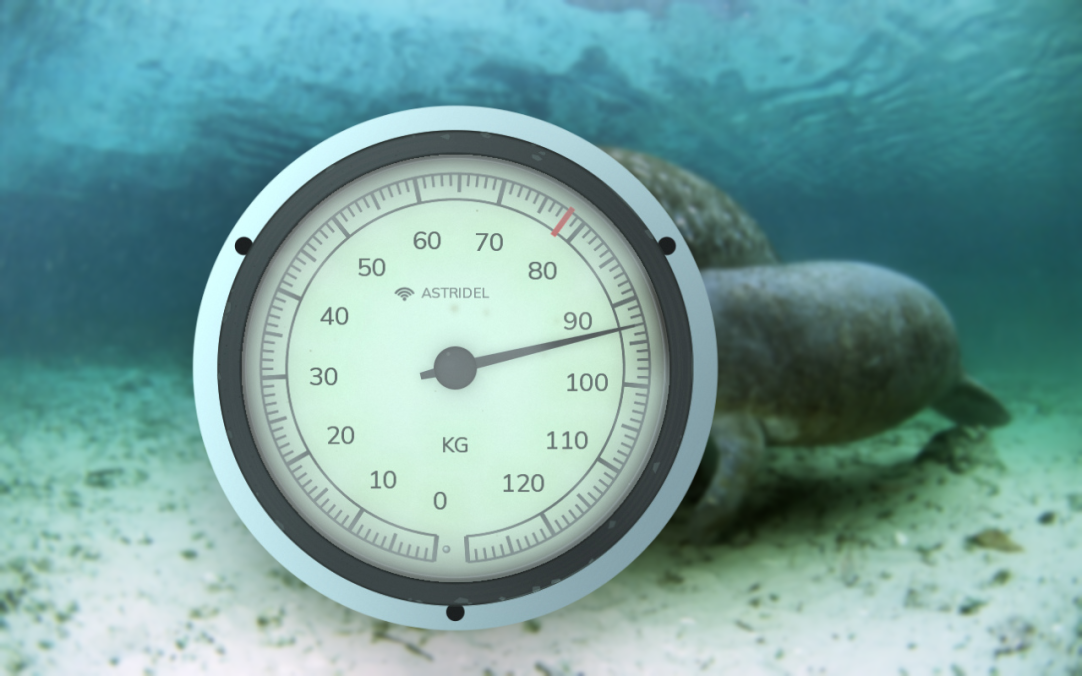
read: 93 kg
